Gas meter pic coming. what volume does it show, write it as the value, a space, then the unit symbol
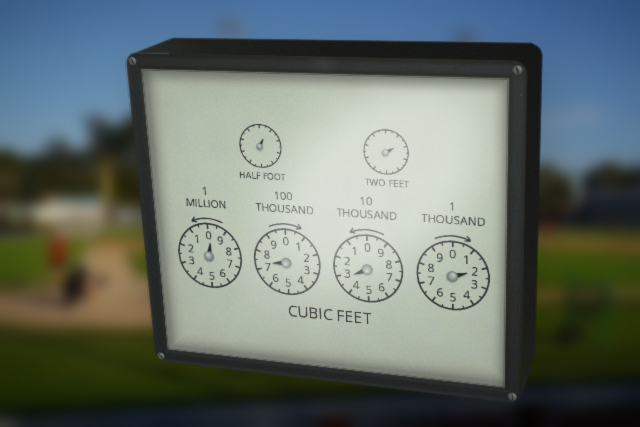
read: 973200 ft³
